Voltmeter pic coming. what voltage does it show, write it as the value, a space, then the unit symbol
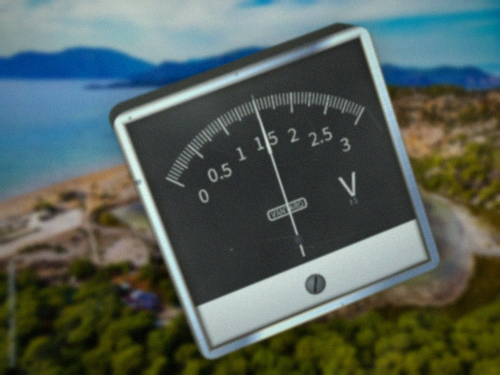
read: 1.5 V
